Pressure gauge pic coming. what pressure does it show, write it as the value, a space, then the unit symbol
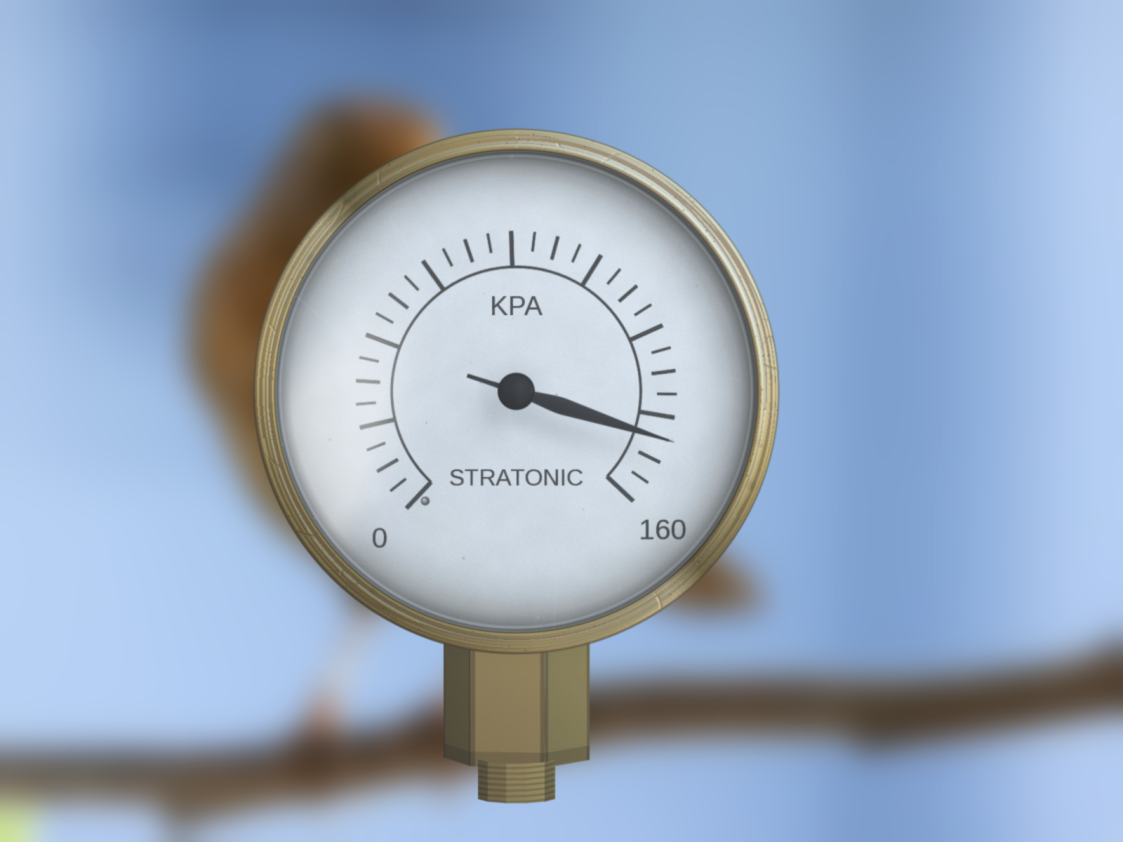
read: 145 kPa
